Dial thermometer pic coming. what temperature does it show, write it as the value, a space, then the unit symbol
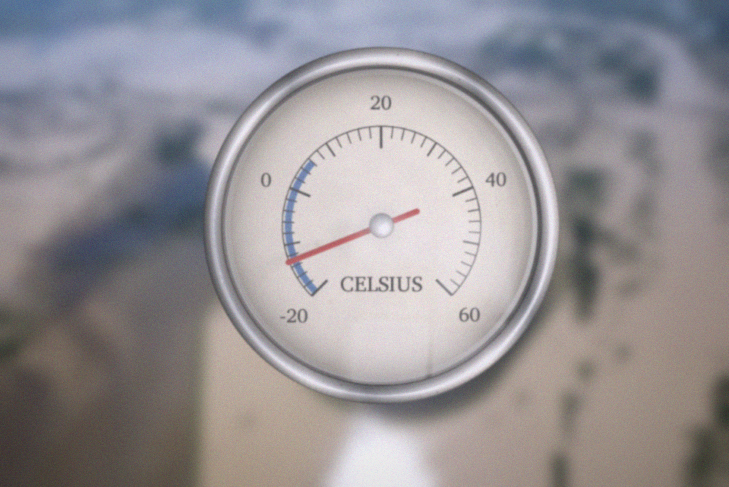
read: -13 °C
